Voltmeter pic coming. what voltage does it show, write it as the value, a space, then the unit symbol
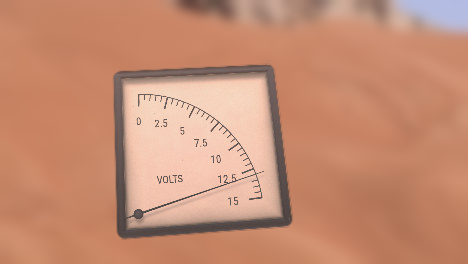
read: 13 V
